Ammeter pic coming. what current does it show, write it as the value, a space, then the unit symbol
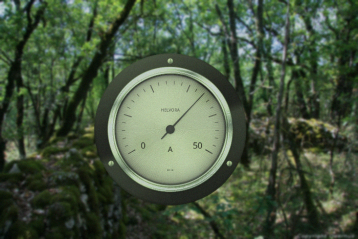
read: 34 A
